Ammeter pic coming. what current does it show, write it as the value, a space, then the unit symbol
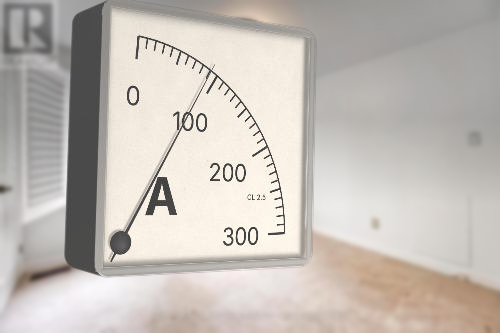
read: 90 A
